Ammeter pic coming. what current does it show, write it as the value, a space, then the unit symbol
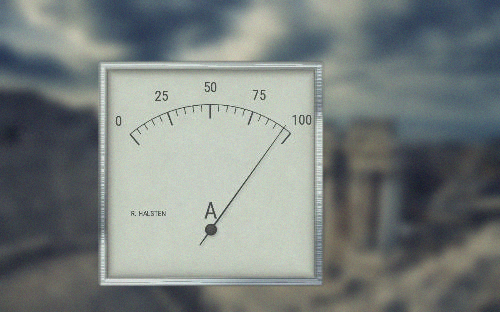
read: 95 A
